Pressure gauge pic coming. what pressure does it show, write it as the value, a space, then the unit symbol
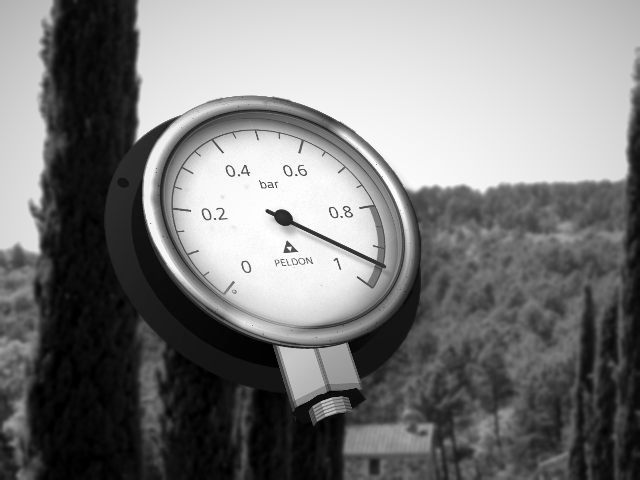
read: 0.95 bar
